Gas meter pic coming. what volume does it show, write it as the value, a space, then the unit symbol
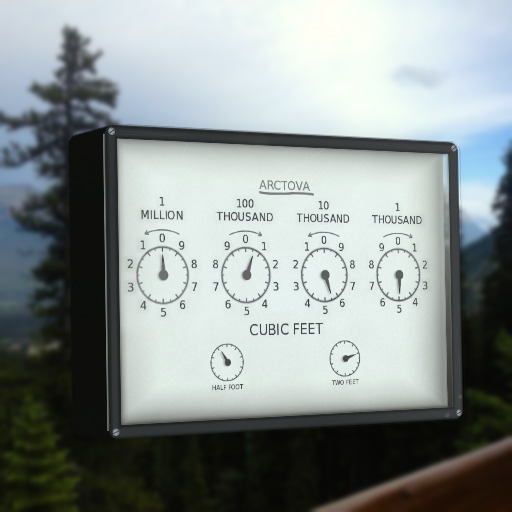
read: 5500 ft³
